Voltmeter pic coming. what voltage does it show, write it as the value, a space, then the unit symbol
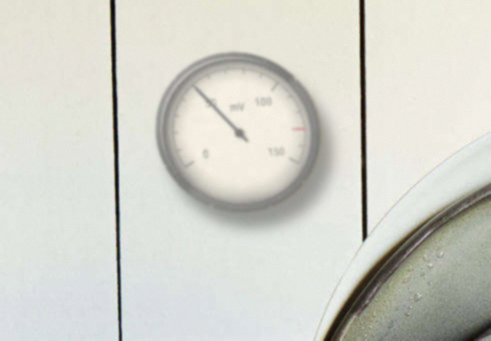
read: 50 mV
